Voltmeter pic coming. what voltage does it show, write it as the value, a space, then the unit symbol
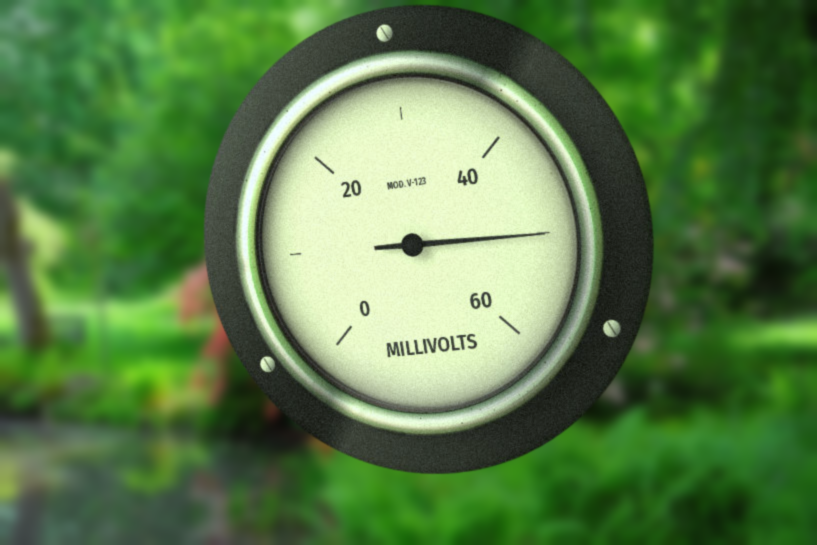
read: 50 mV
